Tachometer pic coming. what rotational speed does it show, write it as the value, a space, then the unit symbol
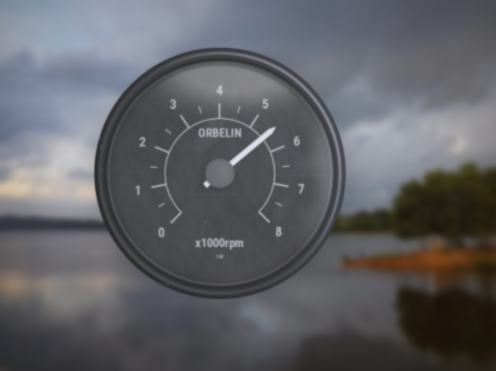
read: 5500 rpm
